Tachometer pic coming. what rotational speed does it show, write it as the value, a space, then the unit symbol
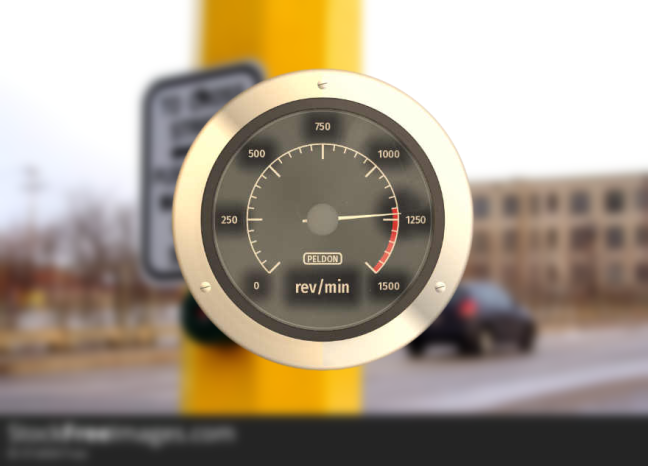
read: 1225 rpm
